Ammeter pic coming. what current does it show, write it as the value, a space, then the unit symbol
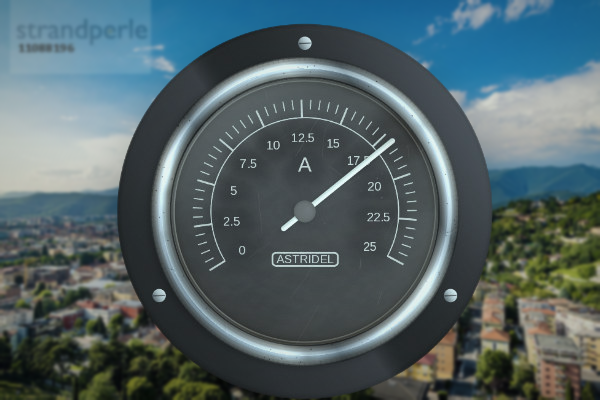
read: 18 A
